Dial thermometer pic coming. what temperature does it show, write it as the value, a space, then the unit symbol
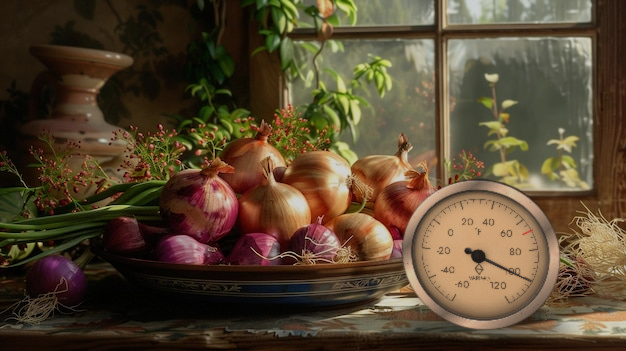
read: 100 °F
